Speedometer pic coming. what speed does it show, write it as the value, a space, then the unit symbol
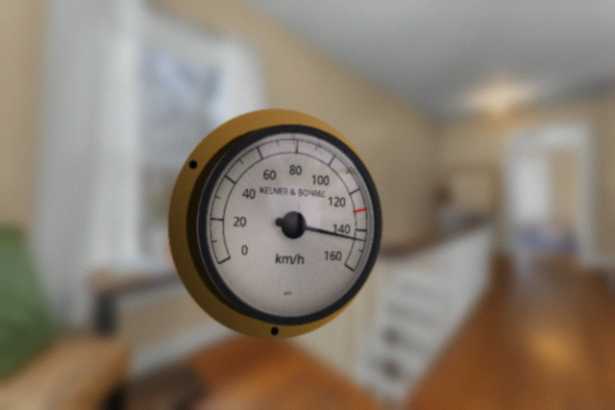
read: 145 km/h
